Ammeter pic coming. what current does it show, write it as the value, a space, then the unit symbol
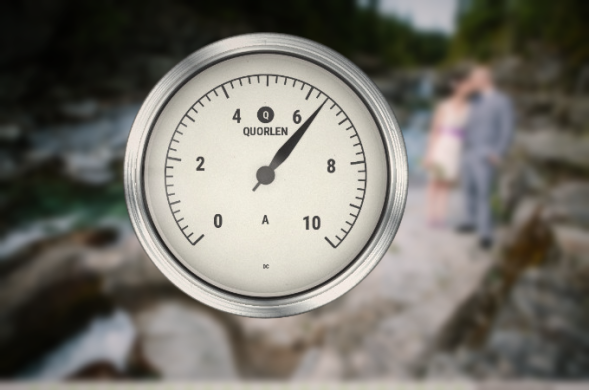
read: 6.4 A
